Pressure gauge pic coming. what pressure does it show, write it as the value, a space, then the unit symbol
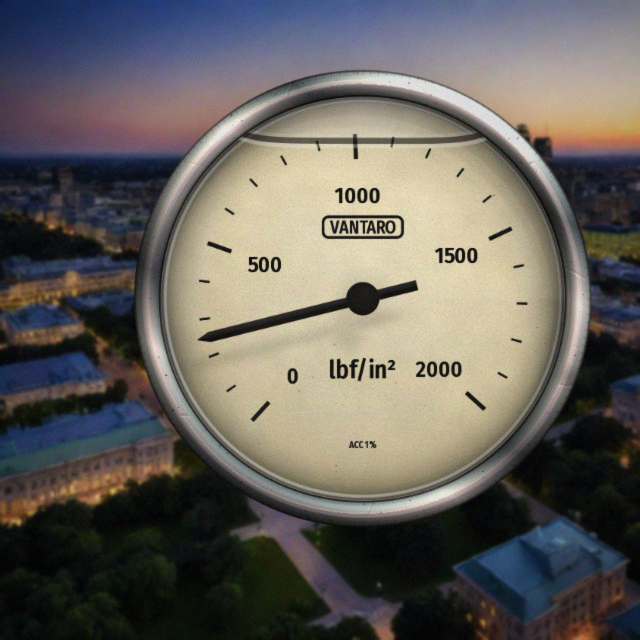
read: 250 psi
